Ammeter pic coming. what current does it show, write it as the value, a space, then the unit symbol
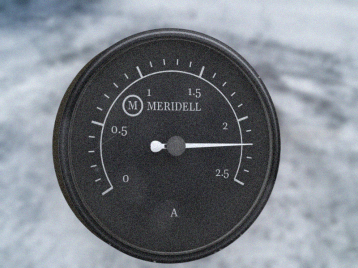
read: 2.2 A
